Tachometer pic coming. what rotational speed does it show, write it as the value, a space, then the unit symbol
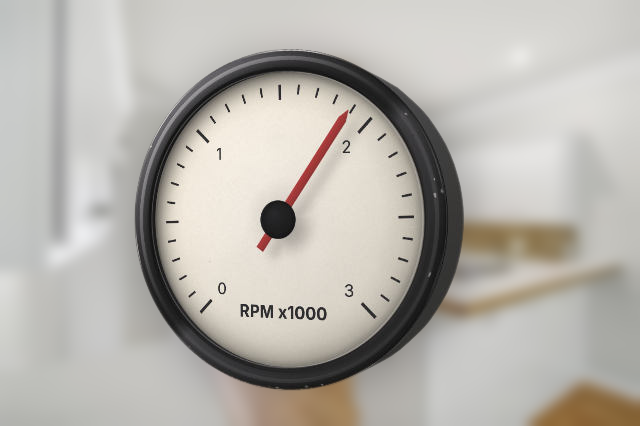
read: 1900 rpm
